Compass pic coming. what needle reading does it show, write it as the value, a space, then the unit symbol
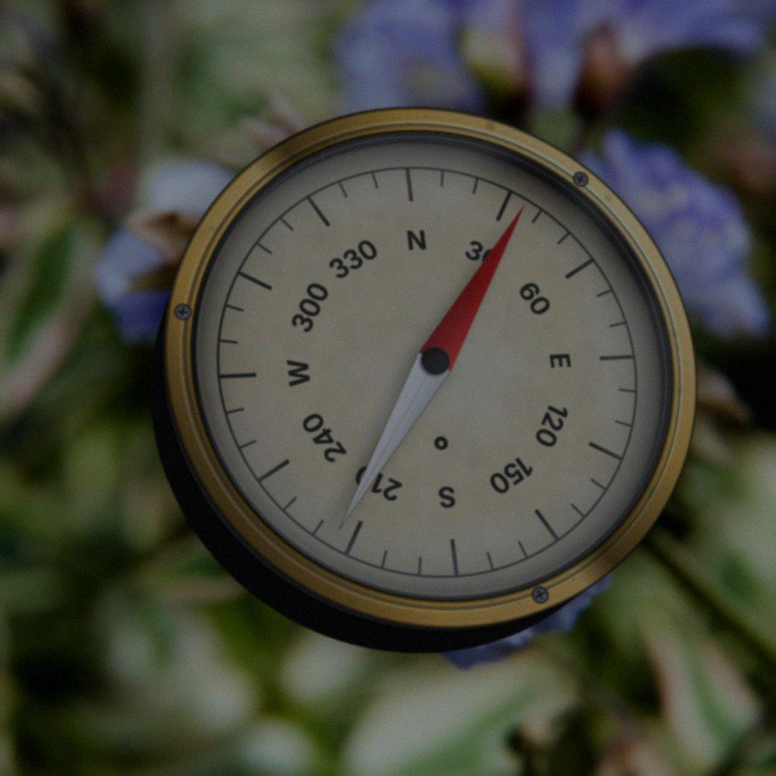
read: 35 °
